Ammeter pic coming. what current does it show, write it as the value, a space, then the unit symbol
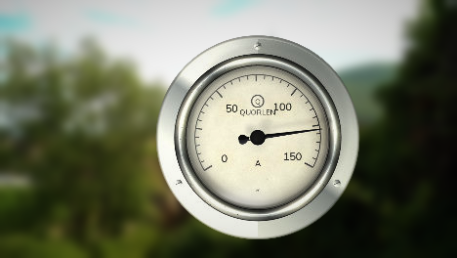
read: 127.5 A
